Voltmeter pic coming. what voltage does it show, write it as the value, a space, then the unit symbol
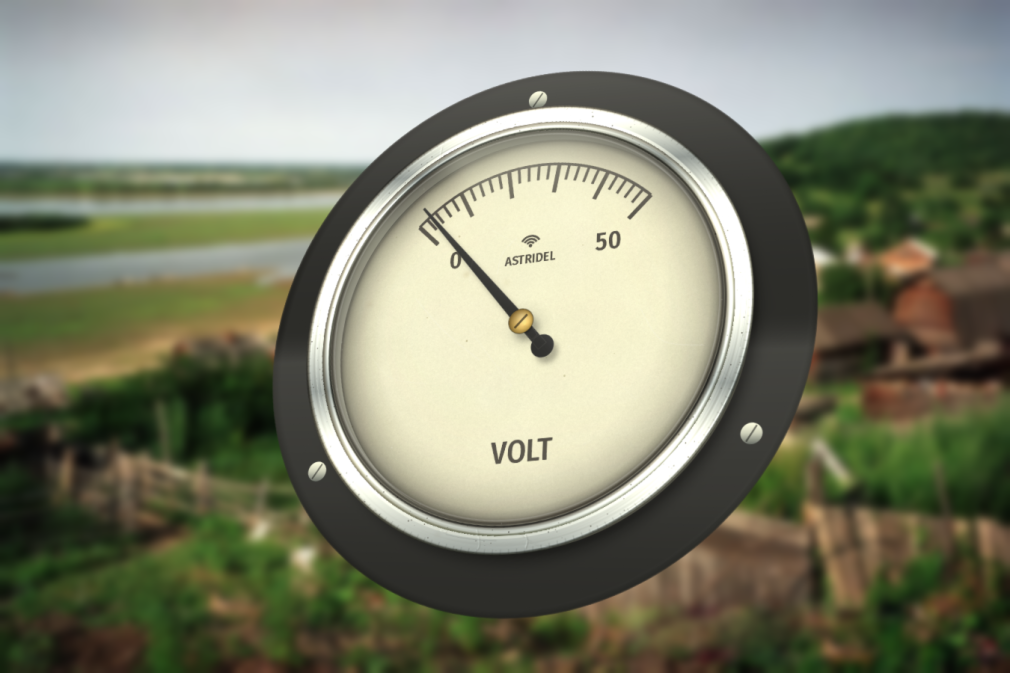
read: 3 V
